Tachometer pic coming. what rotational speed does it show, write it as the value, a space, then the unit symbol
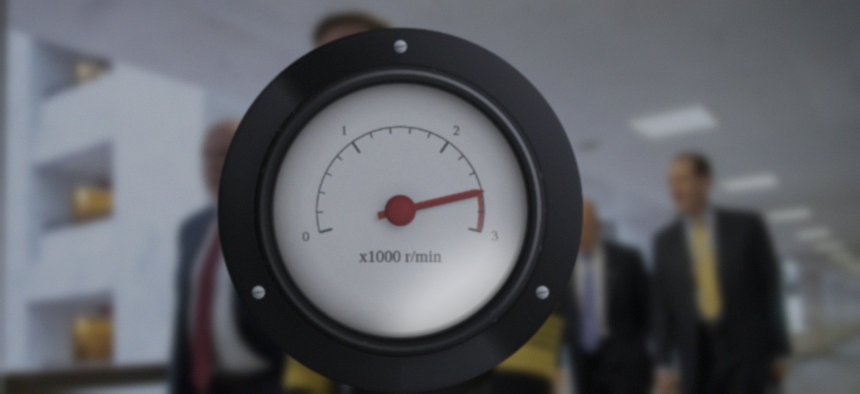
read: 2600 rpm
